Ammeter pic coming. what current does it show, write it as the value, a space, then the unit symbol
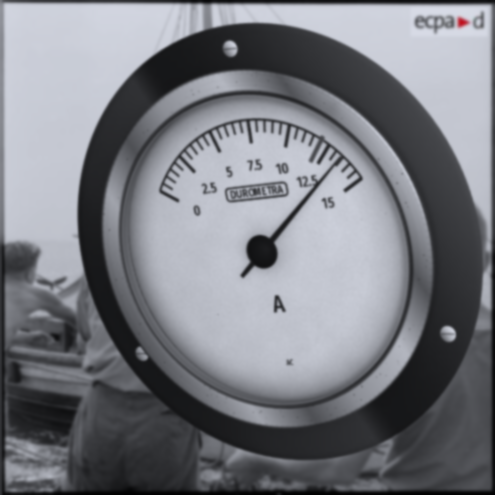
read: 13.5 A
